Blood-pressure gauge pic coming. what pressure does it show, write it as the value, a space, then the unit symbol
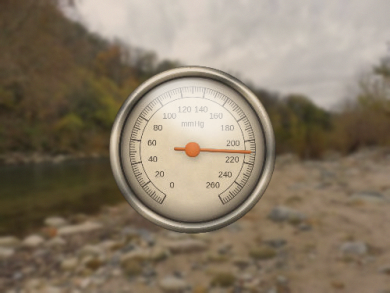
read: 210 mmHg
